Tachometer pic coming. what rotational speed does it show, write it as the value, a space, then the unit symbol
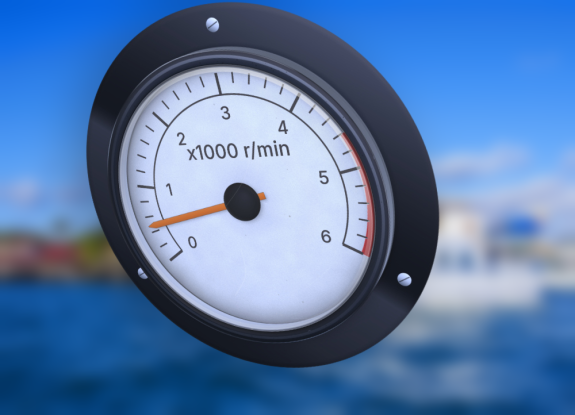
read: 500 rpm
